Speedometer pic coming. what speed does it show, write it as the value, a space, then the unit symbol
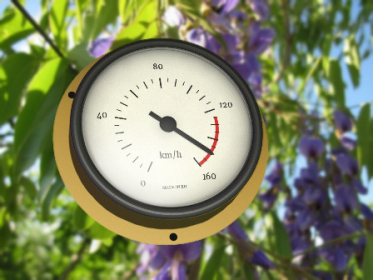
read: 150 km/h
